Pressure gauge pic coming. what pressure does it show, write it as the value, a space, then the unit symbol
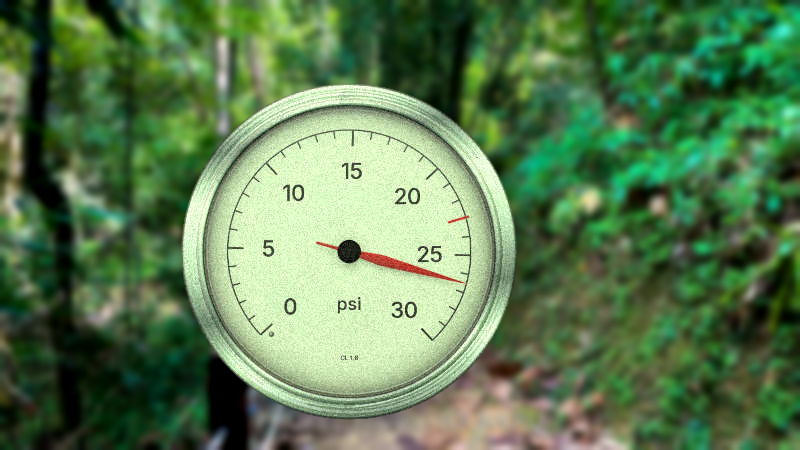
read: 26.5 psi
